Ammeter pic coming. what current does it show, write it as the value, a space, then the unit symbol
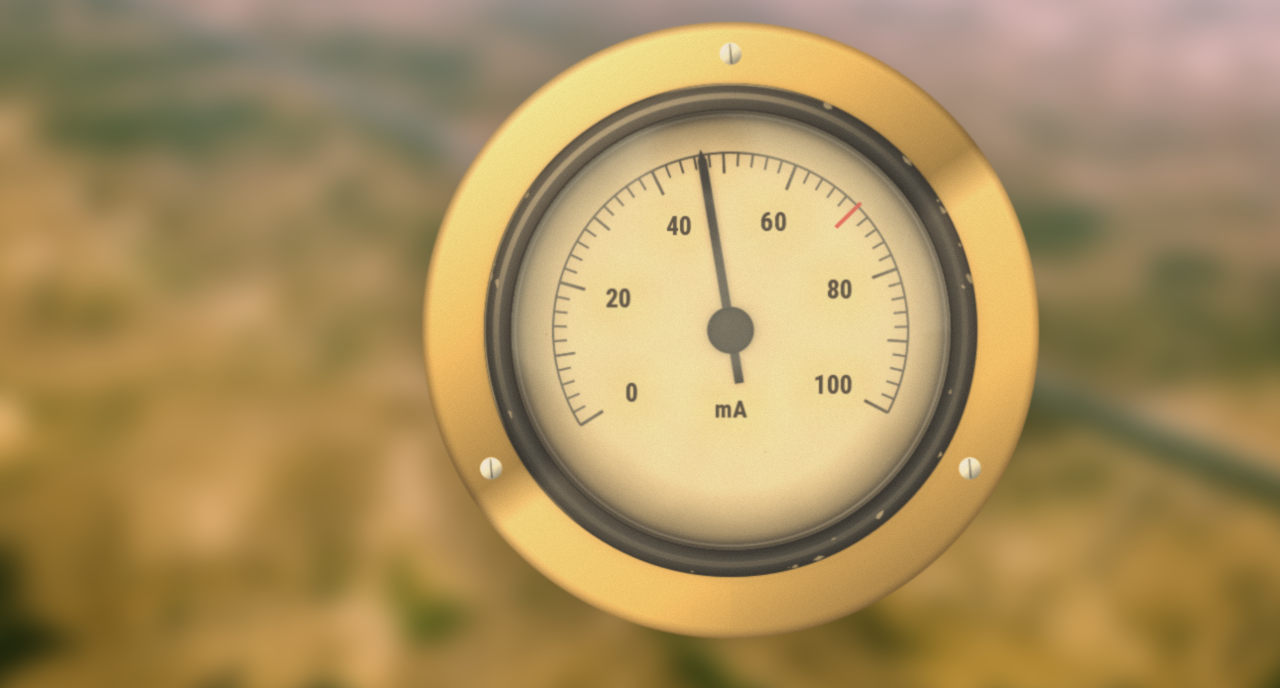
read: 47 mA
